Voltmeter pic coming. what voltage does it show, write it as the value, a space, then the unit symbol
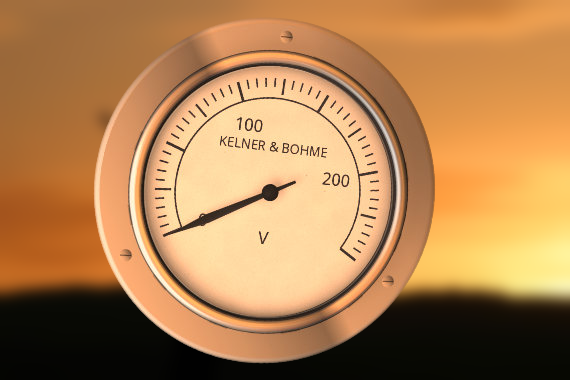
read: 0 V
